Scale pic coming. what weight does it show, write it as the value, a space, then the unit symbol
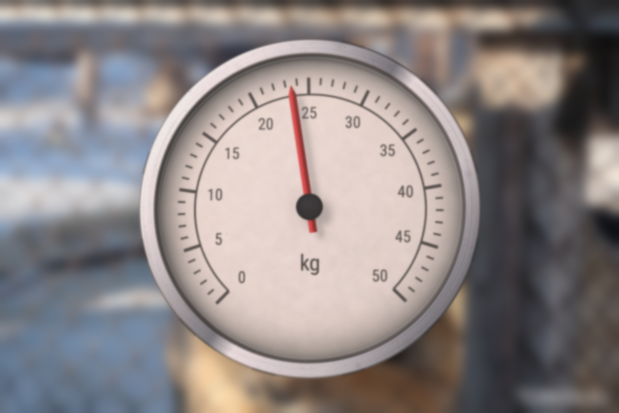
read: 23.5 kg
